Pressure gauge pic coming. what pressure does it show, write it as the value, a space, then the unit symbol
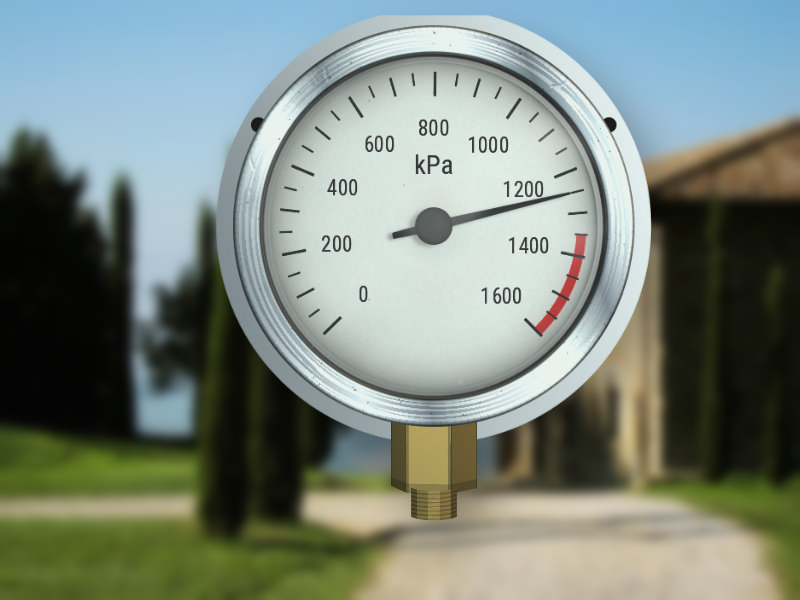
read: 1250 kPa
